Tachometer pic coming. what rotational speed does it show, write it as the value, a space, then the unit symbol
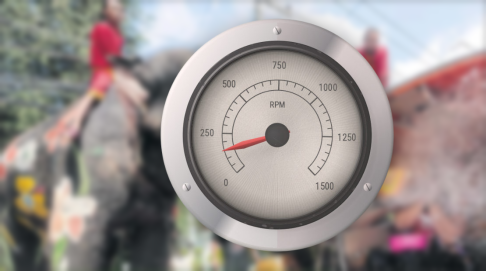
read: 150 rpm
